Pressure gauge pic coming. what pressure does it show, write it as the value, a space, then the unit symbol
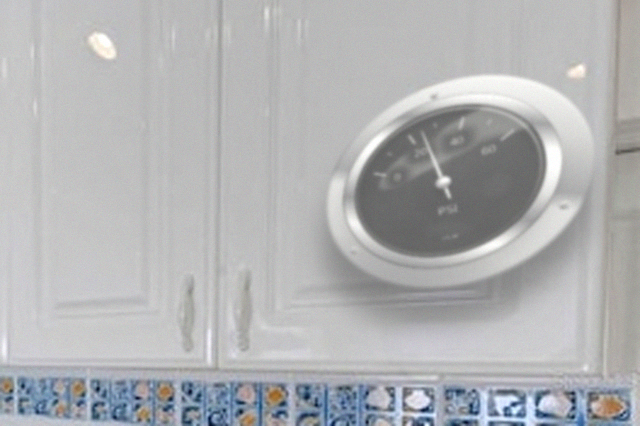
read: 25 psi
